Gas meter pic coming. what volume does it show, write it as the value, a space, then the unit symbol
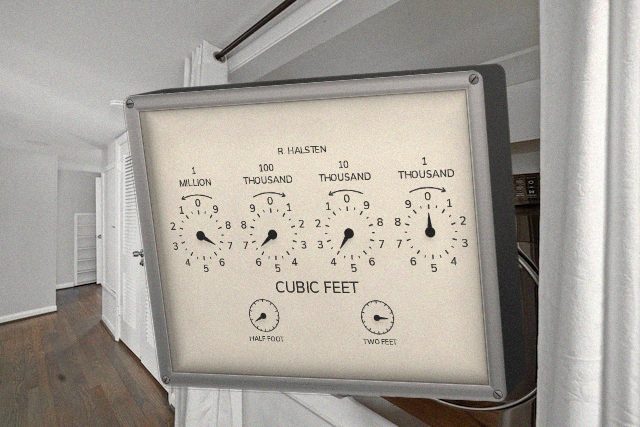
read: 664000 ft³
